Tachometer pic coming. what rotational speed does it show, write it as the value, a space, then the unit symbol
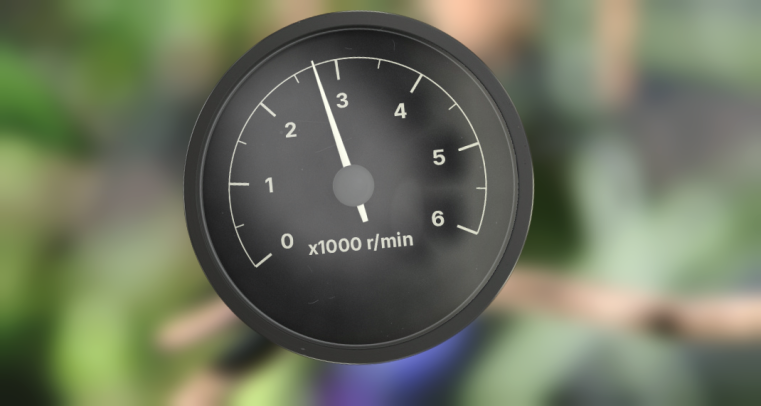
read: 2750 rpm
